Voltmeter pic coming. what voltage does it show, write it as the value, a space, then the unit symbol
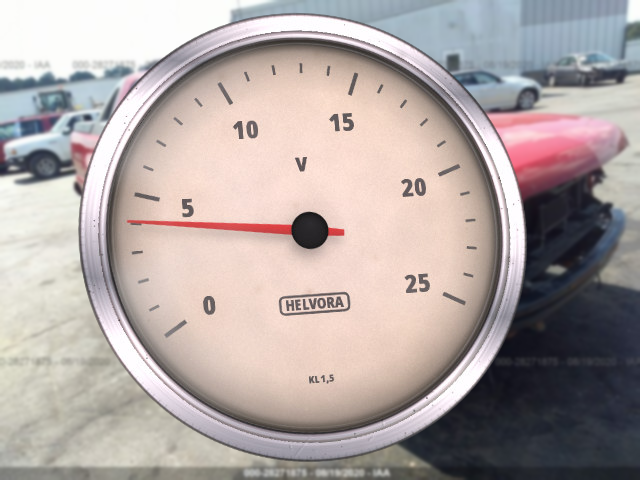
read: 4 V
